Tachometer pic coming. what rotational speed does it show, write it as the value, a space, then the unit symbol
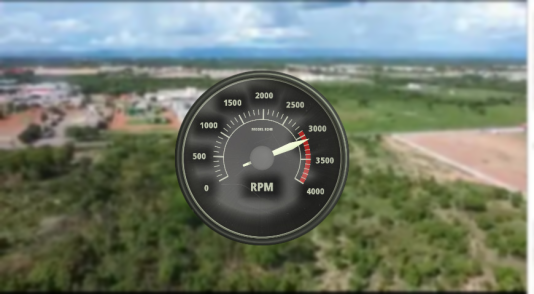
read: 3100 rpm
